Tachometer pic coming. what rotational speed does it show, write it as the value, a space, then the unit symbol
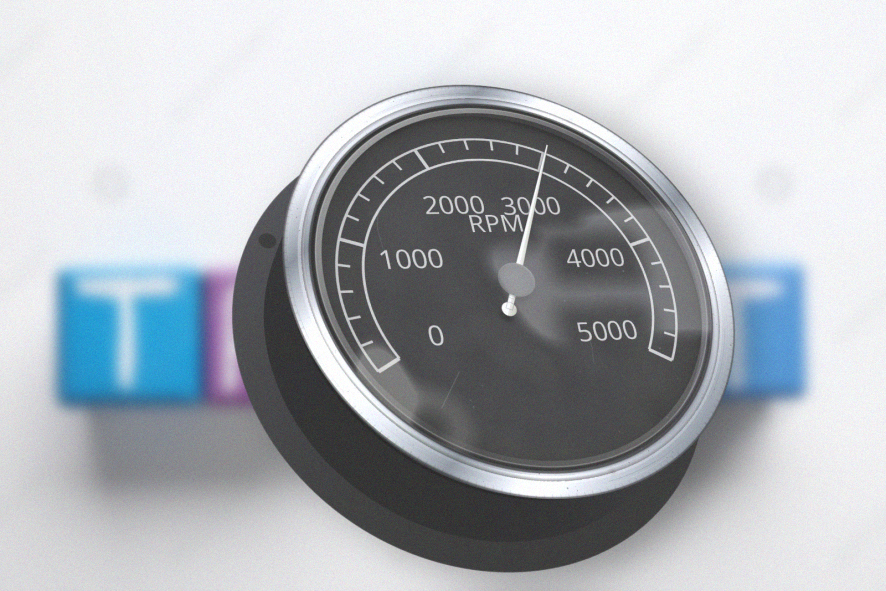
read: 3000 rpm
